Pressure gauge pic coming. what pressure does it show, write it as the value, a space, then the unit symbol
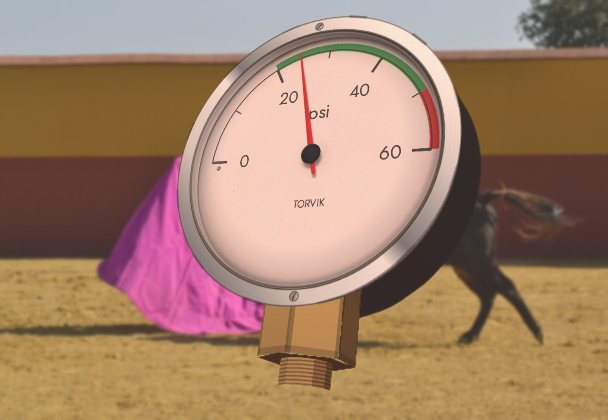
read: 25 psi
